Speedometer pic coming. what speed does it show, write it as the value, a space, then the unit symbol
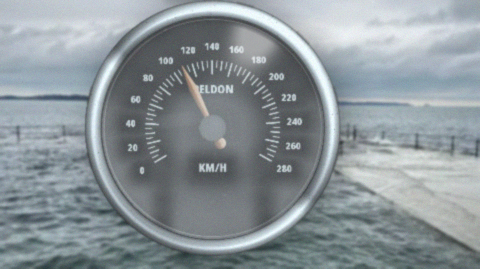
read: 110 km/h
